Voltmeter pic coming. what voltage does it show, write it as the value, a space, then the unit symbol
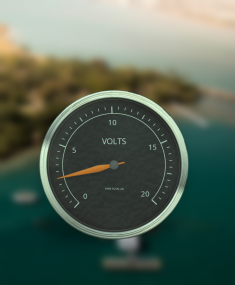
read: 2.5 V
